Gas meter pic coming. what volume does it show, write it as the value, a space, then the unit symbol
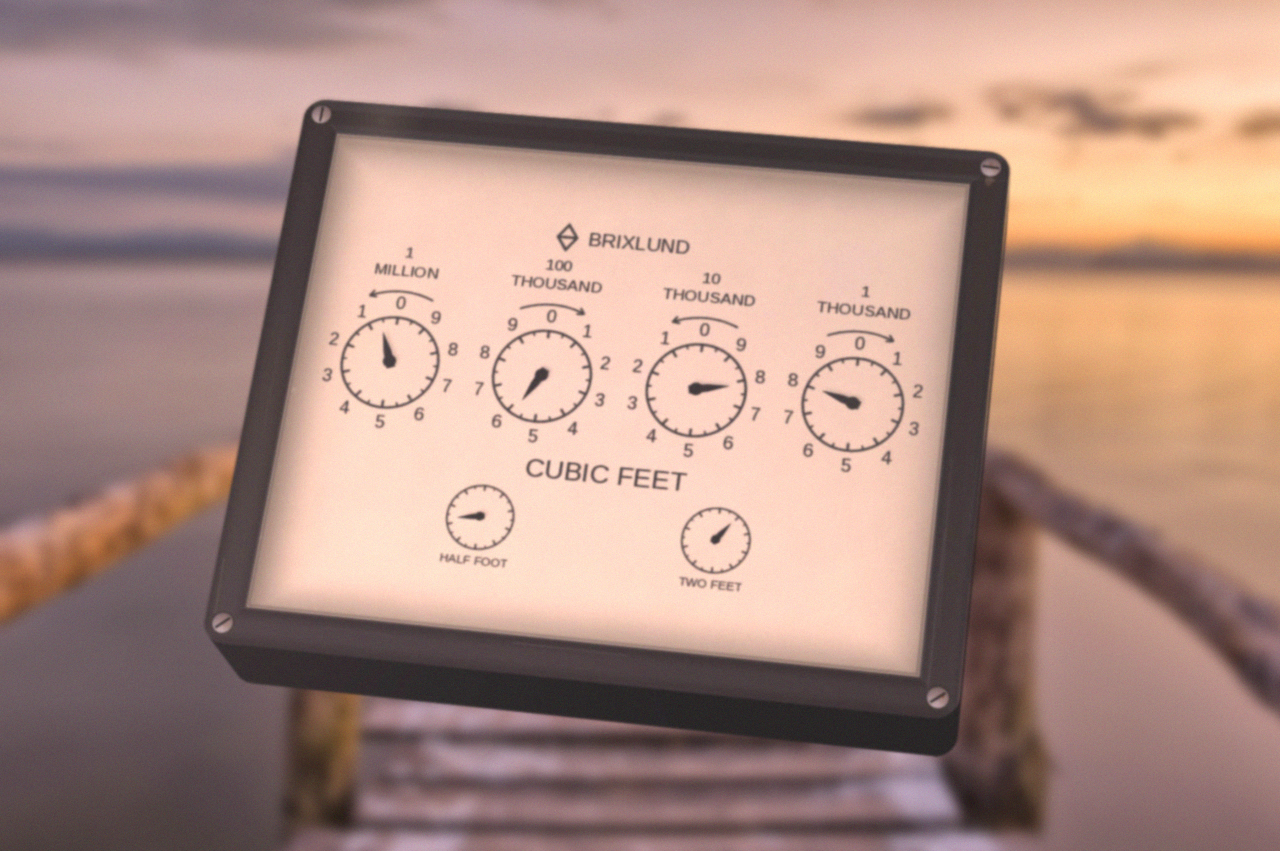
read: 57800 ft³
